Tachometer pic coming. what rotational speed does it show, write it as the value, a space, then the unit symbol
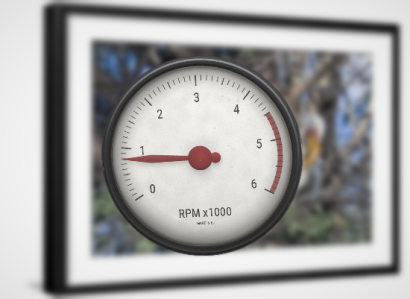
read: 800 rpm
